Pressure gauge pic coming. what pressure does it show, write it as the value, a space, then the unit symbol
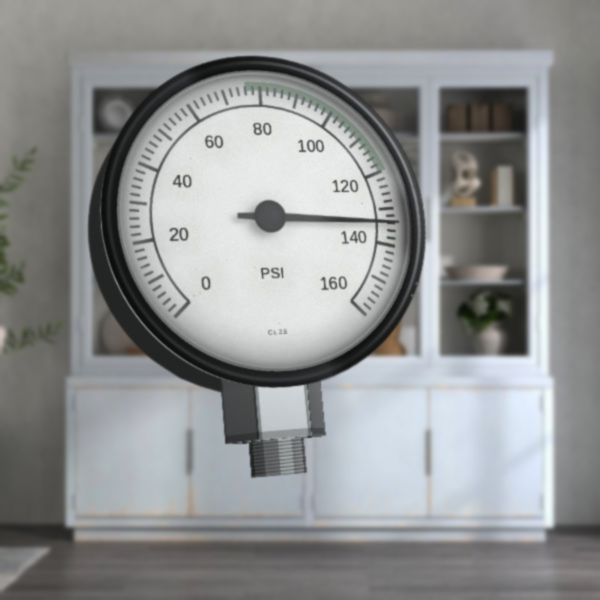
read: 134 psi
